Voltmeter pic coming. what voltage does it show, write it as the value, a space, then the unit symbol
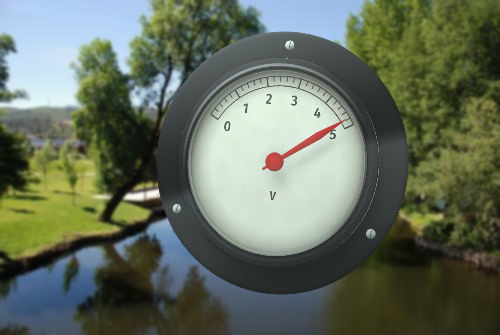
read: 4.8 V
